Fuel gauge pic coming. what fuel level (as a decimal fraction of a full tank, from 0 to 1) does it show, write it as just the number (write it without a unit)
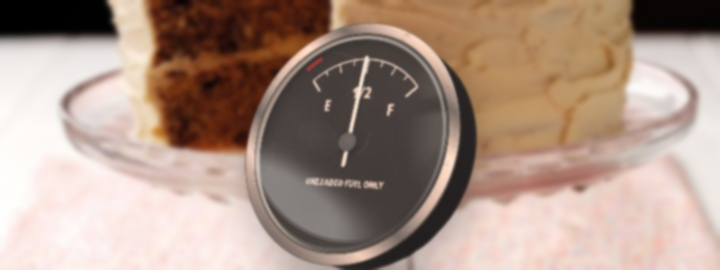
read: 0.5
